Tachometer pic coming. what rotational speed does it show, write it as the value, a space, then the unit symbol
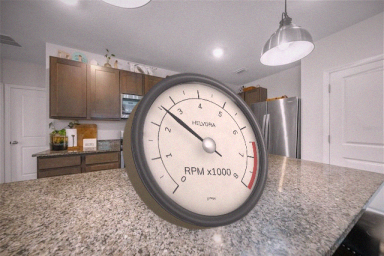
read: 2500 rpm
